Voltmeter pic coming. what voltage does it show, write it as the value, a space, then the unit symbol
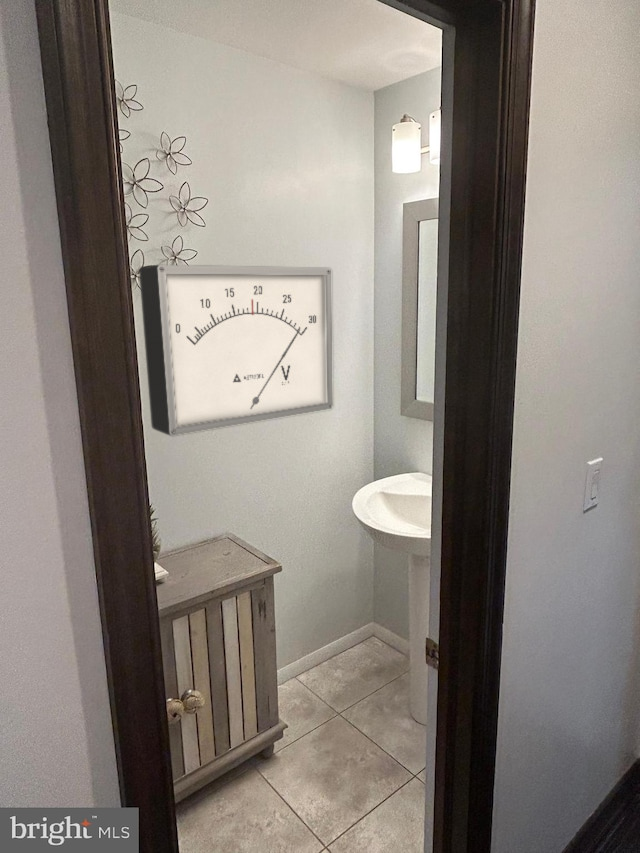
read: 29 V
